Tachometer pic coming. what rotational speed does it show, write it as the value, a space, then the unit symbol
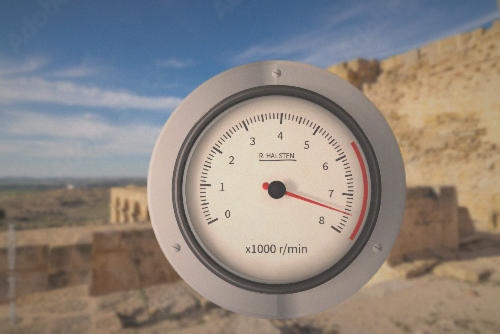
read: 7500 rpm
